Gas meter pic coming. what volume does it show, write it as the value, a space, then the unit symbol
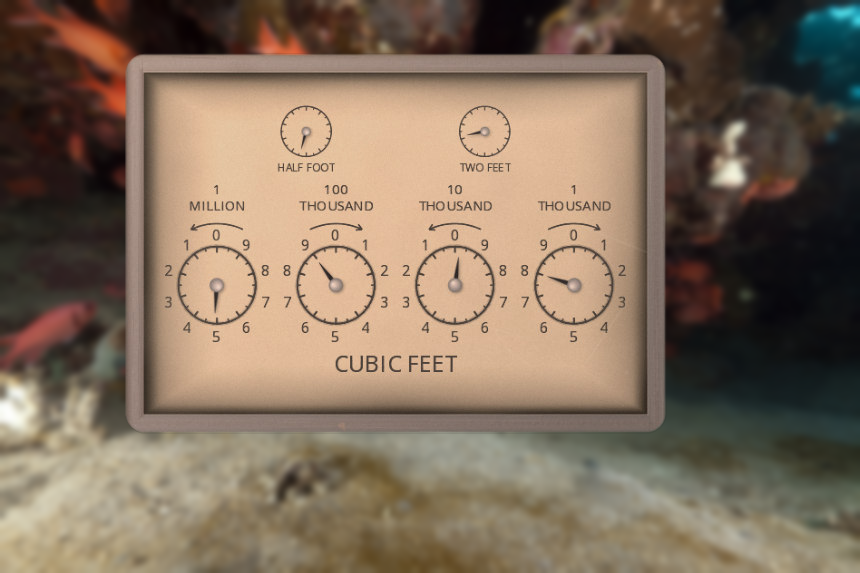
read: 489800 ft³
